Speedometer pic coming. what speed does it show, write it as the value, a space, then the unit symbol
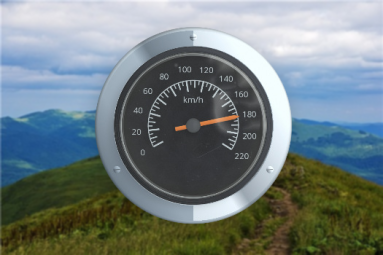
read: 180 km/h
